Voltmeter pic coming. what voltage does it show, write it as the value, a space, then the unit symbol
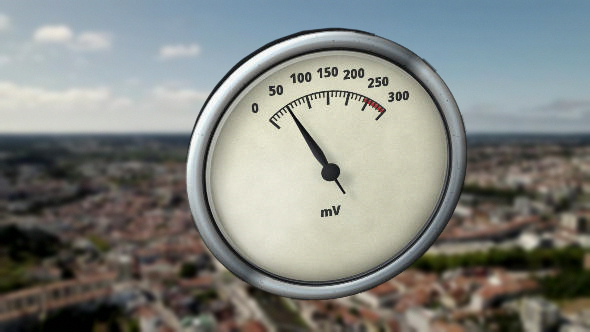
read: 50 mV
